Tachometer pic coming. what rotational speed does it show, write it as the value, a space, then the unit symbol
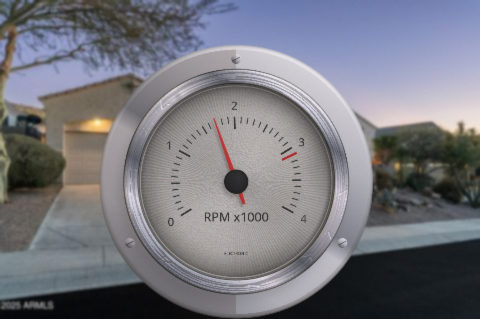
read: 1700 rpm
